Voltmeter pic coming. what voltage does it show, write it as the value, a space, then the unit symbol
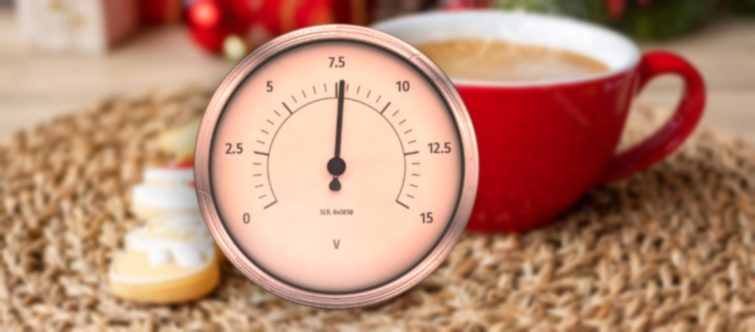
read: 7.75 V
